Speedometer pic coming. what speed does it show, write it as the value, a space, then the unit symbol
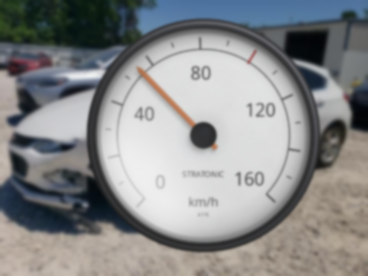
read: 55 km/h
